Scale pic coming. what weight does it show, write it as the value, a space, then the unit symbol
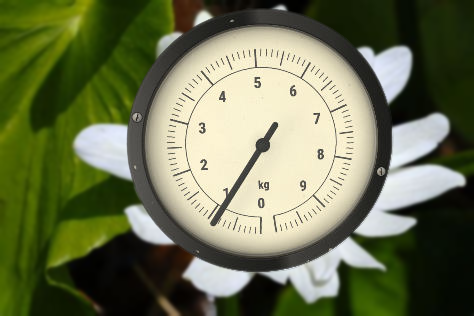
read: 0.9 kg
